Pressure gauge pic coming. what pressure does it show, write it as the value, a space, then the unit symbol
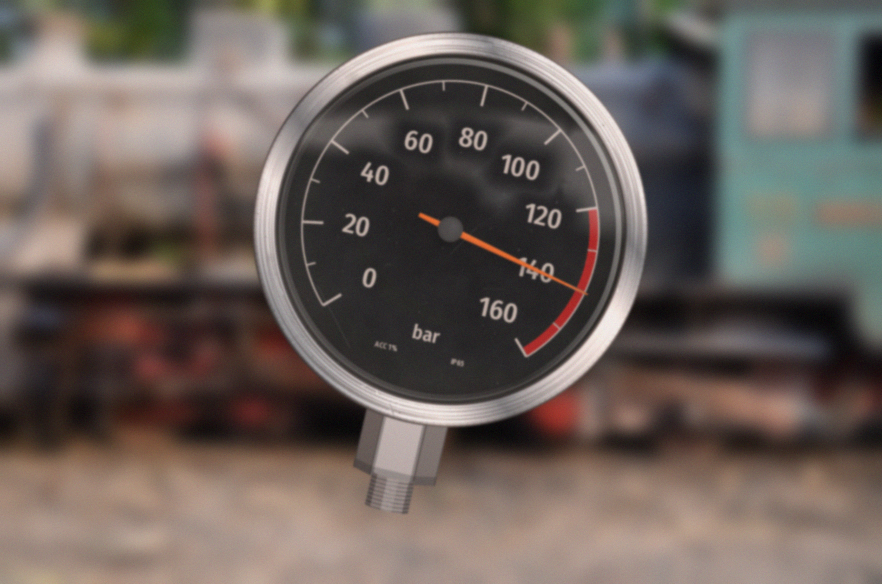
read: 140 bar
